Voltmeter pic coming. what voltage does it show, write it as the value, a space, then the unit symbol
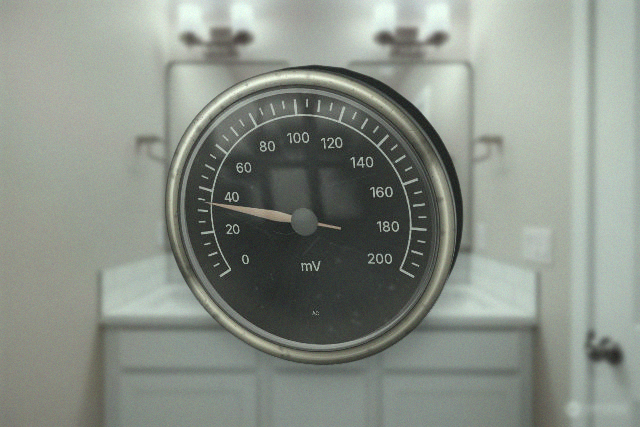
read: 35 mV
